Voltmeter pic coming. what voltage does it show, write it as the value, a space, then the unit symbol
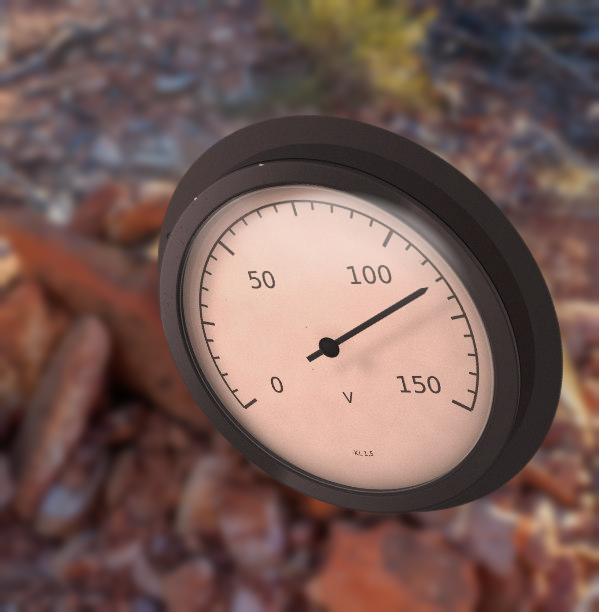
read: 115 V
